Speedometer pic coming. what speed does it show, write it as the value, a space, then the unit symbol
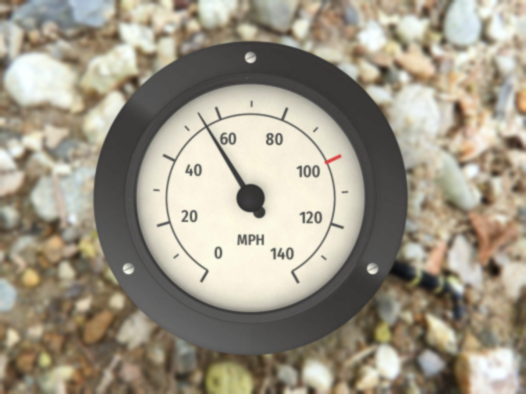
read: 55 mph
